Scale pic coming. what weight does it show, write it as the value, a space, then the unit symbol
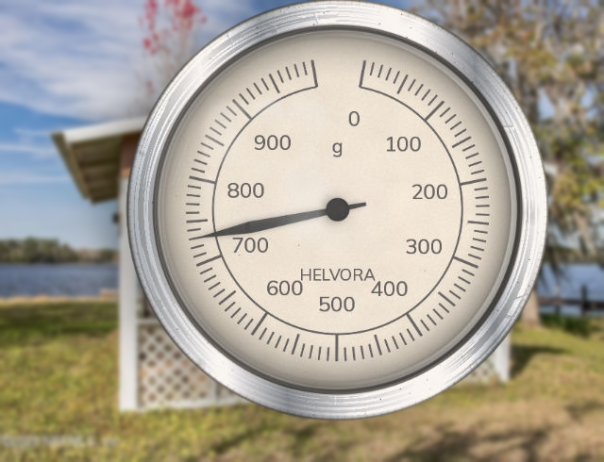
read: 730 g
